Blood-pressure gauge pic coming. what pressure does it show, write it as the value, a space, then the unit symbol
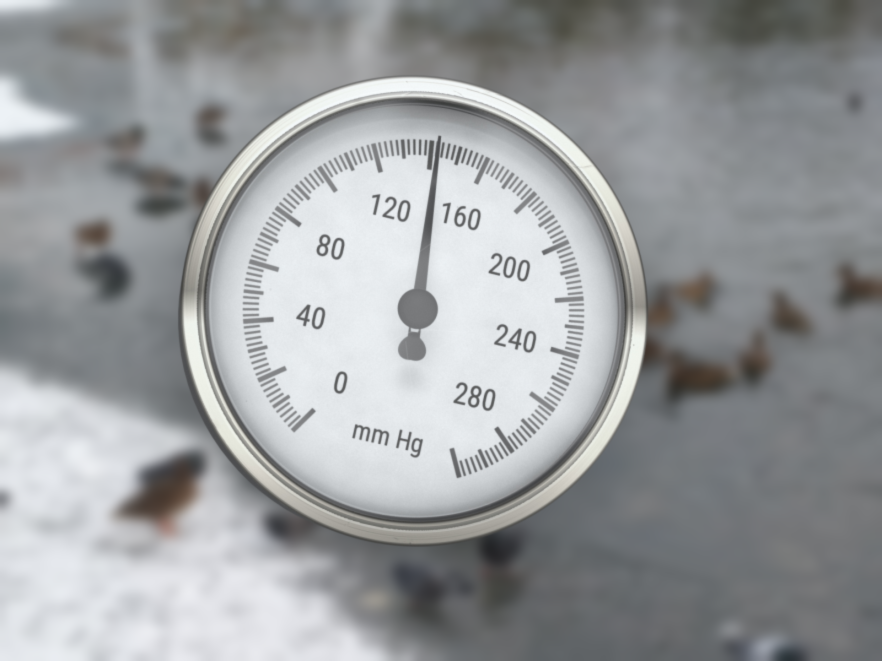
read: 142 mmHg
